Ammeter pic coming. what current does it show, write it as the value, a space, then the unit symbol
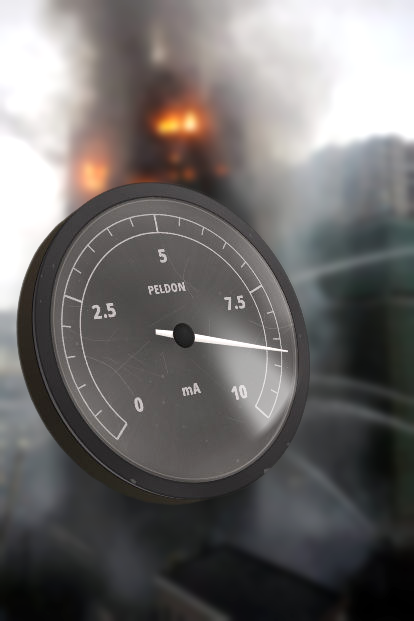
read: 8.75 mA
